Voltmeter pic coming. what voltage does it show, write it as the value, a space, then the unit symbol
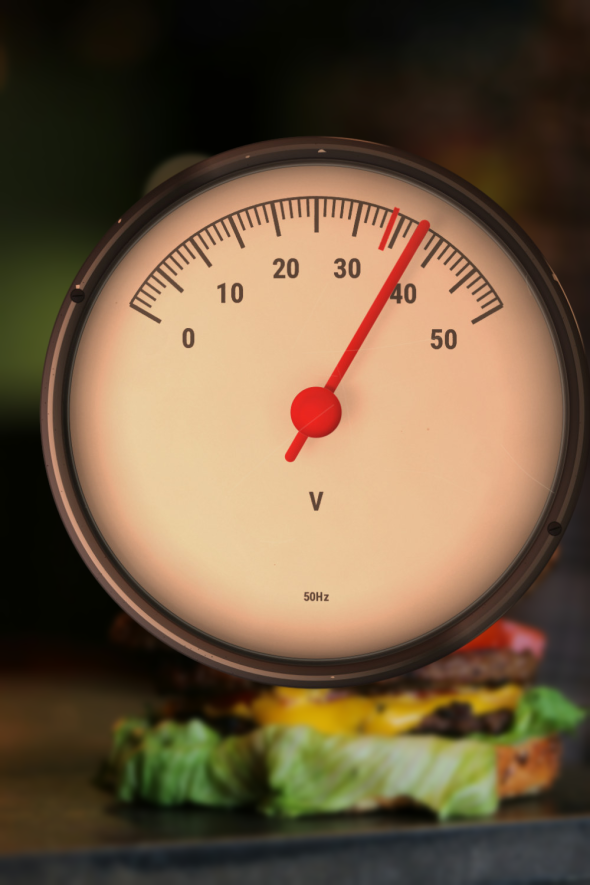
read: 37.5 V
